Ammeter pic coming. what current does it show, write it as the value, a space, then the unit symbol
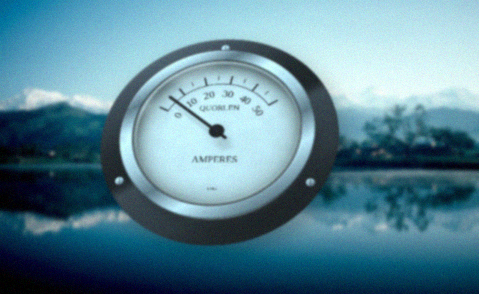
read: 5 A
